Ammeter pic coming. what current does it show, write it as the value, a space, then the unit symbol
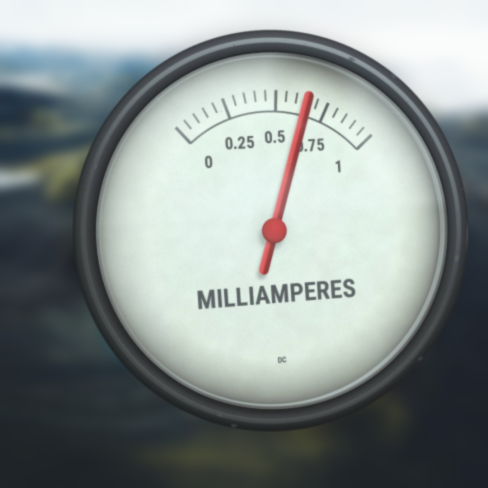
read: 0.65 mA
